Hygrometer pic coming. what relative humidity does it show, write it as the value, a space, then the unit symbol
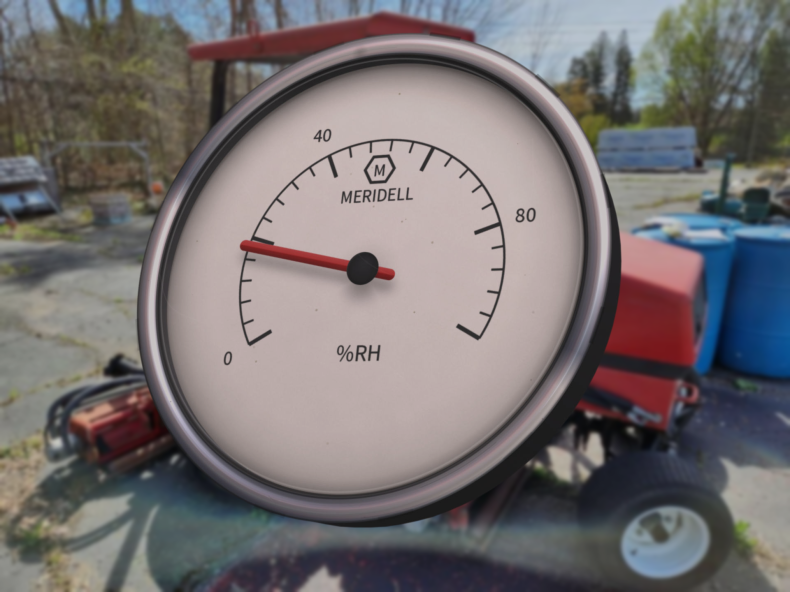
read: 18 %
